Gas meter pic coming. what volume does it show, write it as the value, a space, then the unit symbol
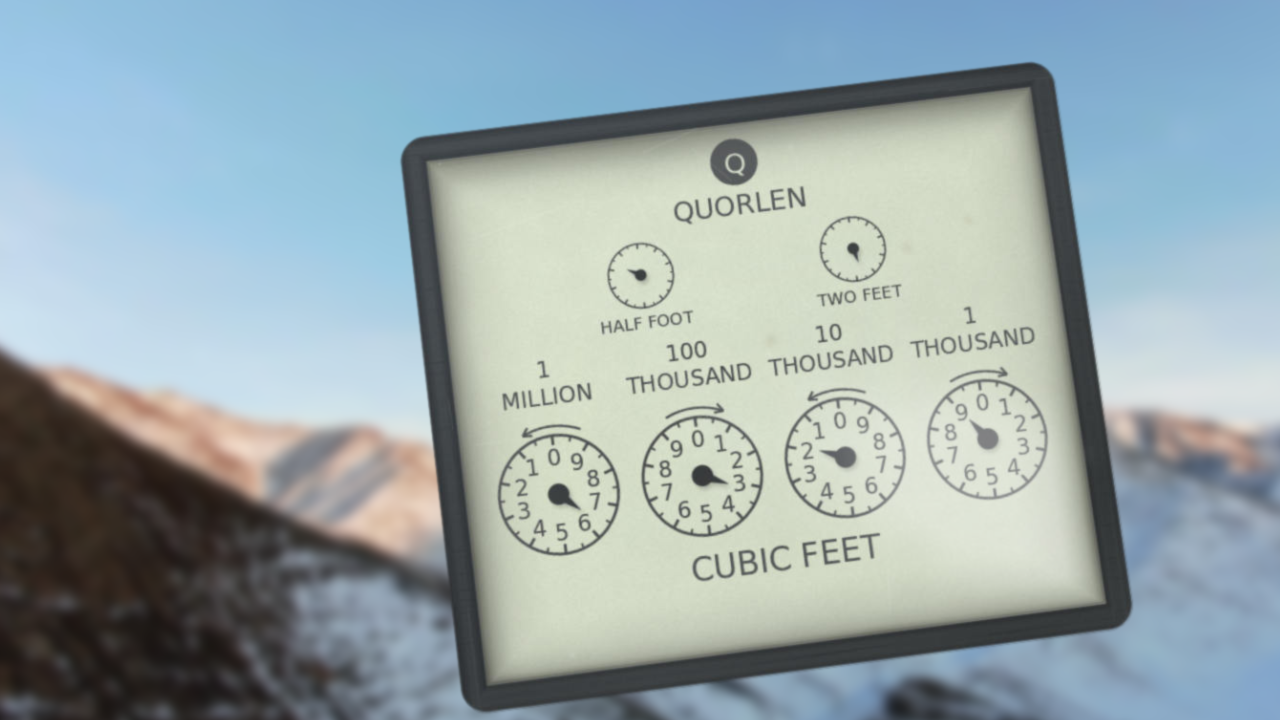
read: 631900 ft³
